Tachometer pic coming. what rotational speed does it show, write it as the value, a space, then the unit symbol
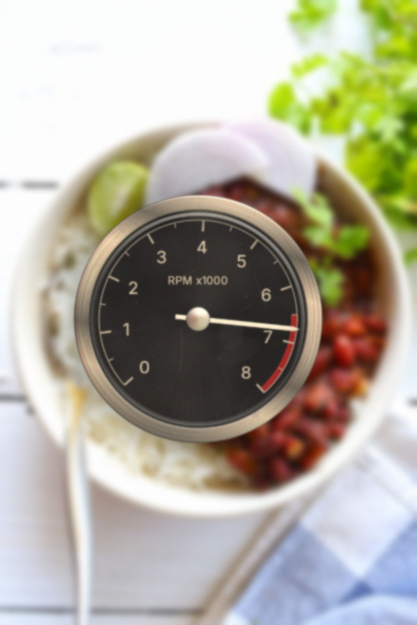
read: 6750 rpm
